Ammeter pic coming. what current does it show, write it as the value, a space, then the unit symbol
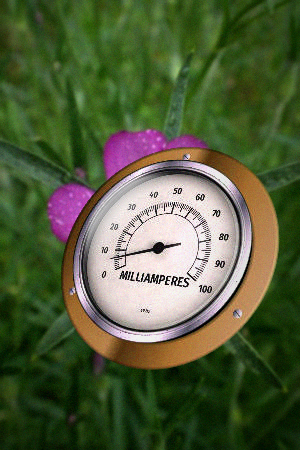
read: 5 mA
